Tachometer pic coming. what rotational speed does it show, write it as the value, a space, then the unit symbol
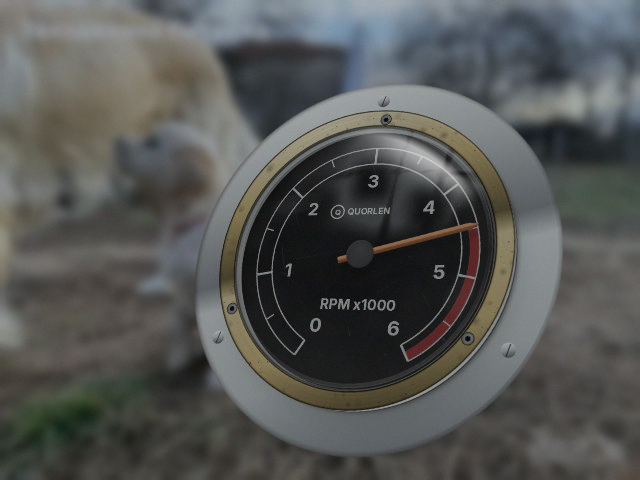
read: 4500 rpm
